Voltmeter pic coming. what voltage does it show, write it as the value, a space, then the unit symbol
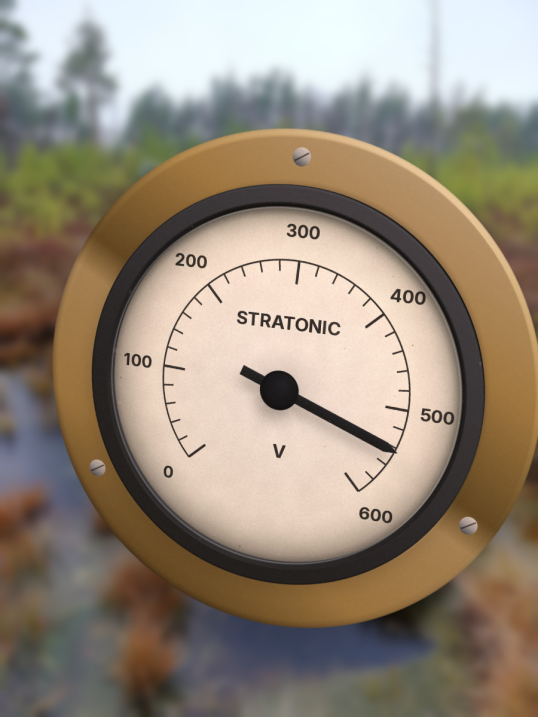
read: 540 V
